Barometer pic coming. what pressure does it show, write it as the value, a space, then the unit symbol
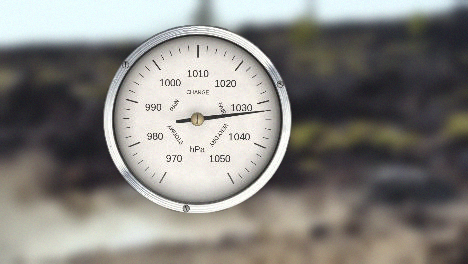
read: 1032 hPa
